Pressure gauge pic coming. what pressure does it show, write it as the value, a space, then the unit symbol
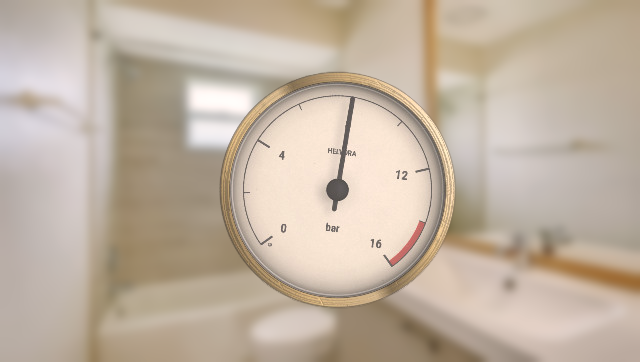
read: 8 bar
